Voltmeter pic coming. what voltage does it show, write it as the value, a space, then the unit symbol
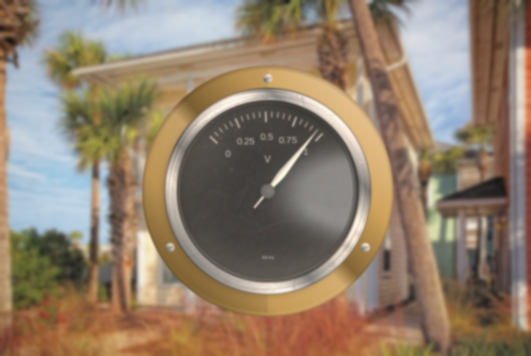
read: 0.95 V
